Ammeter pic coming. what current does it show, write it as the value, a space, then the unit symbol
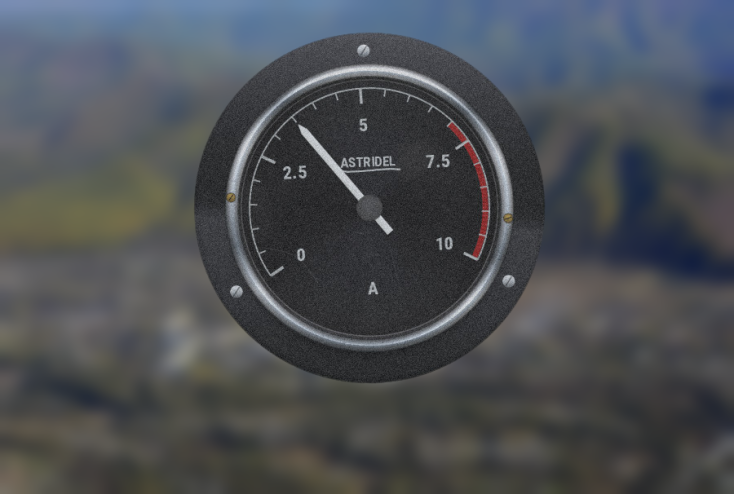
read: 3.5 A
